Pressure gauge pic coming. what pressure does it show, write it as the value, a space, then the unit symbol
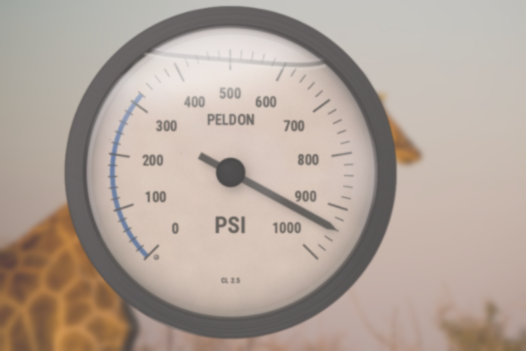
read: 940 psi
